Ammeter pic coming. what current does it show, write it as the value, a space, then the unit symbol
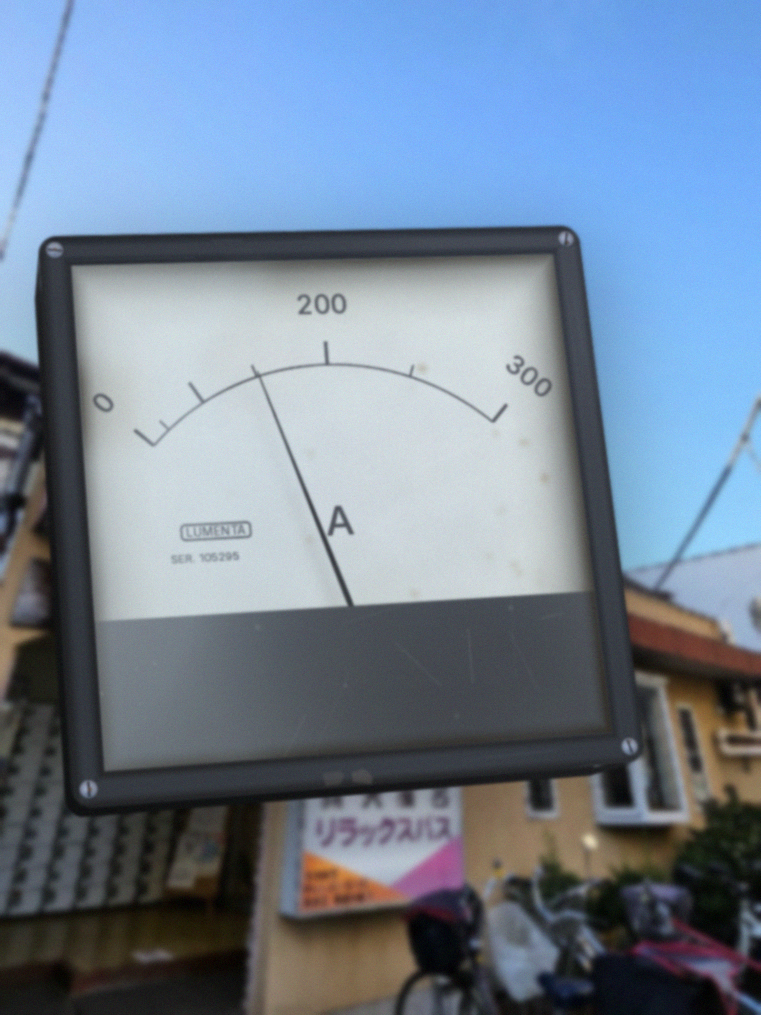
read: 150 A
